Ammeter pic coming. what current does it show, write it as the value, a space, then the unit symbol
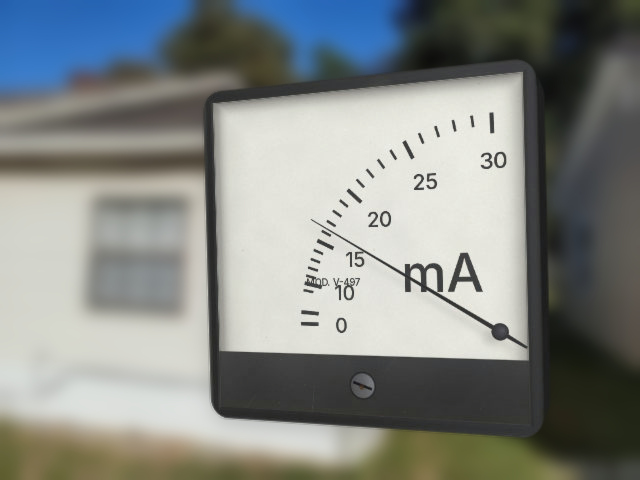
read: 16.5 mA
